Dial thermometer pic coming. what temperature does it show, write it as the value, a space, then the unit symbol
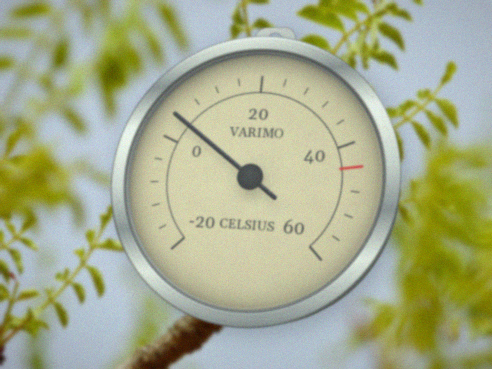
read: 4 °C
